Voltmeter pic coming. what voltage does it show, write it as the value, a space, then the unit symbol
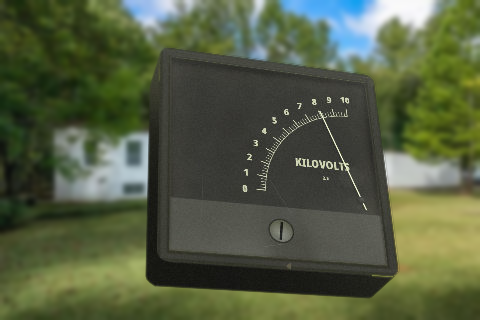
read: 8 kV
